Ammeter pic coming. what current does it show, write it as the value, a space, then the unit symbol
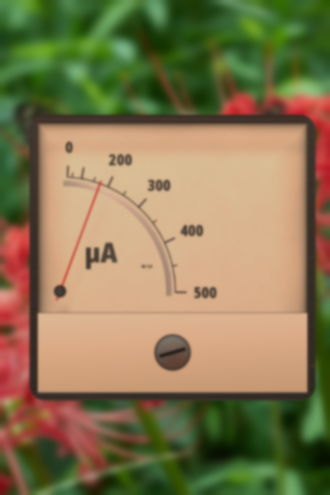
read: 175 µA
